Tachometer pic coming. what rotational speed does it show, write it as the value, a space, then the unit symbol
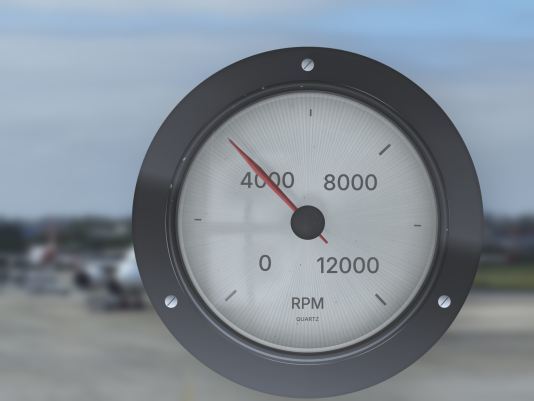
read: 4000 rpm
